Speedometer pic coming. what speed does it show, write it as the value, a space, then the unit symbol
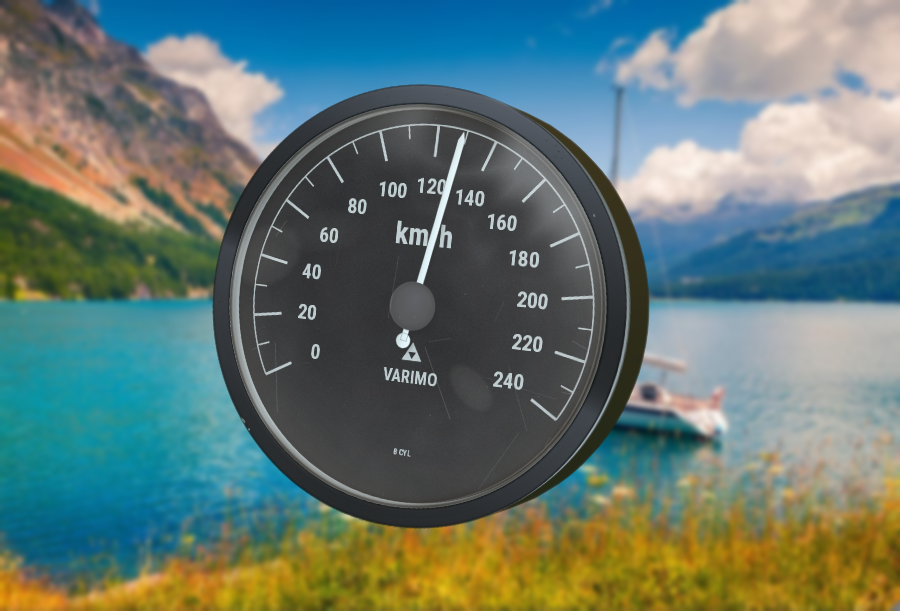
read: 130 km/h
